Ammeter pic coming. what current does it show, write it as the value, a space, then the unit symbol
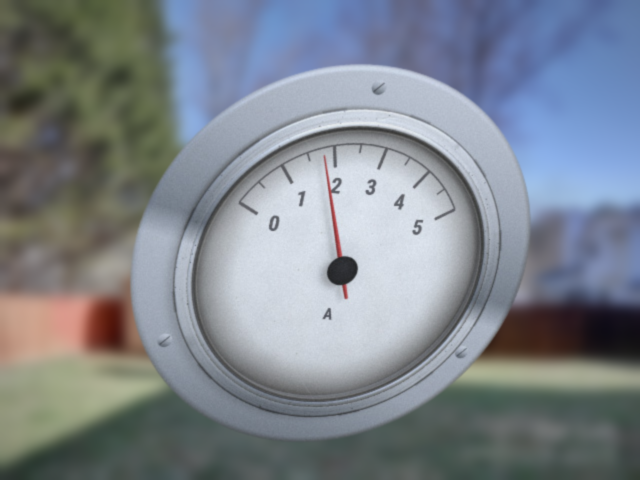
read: 1.75 A
